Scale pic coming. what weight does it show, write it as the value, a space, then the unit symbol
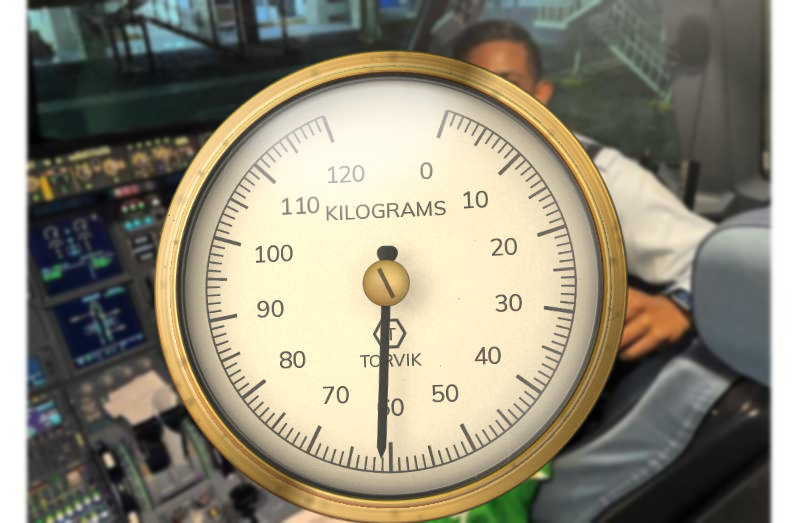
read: 61 kg
